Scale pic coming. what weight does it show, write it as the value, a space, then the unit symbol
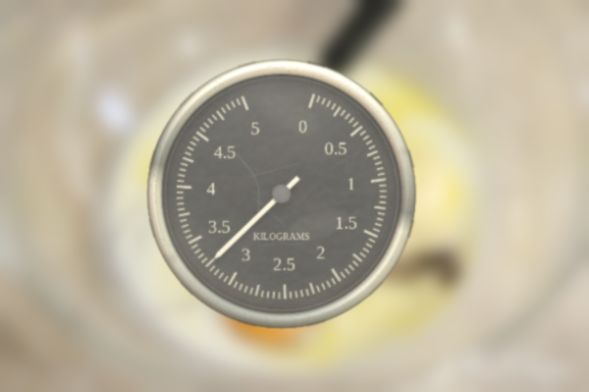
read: 3.25 kg
